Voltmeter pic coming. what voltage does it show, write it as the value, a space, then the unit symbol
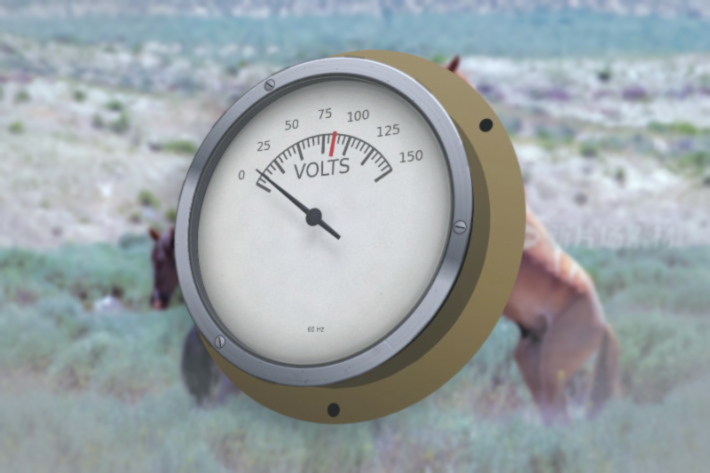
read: 10 V
